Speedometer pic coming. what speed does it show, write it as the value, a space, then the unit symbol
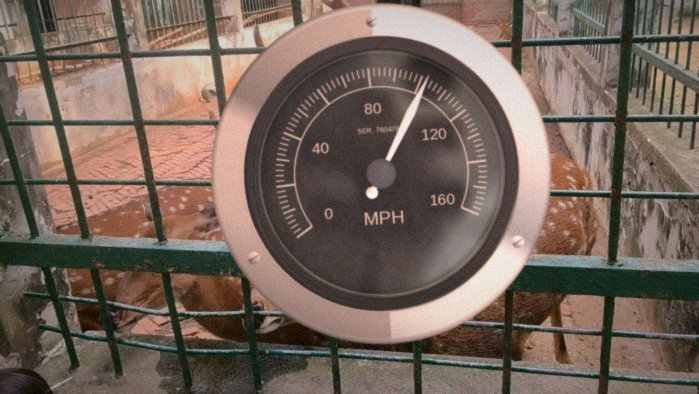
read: 102 mph
